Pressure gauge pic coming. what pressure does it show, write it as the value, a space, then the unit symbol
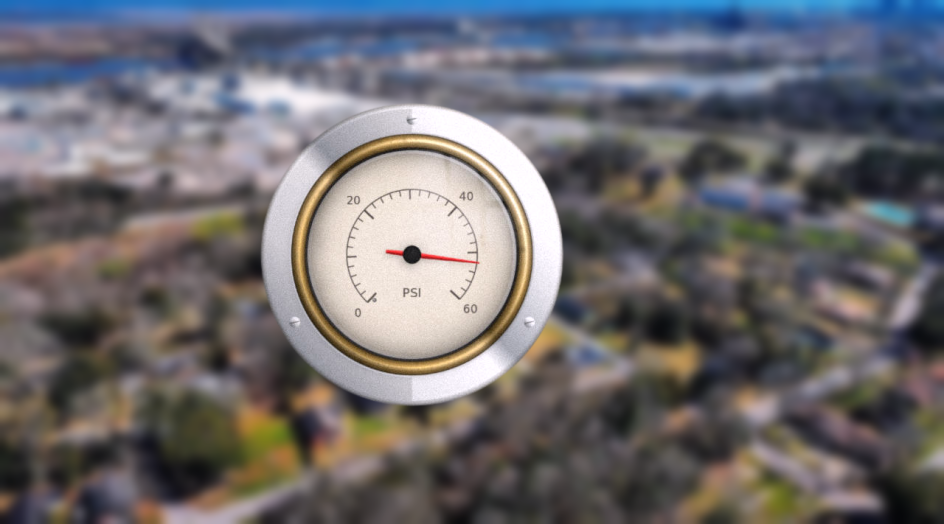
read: 52 psi
